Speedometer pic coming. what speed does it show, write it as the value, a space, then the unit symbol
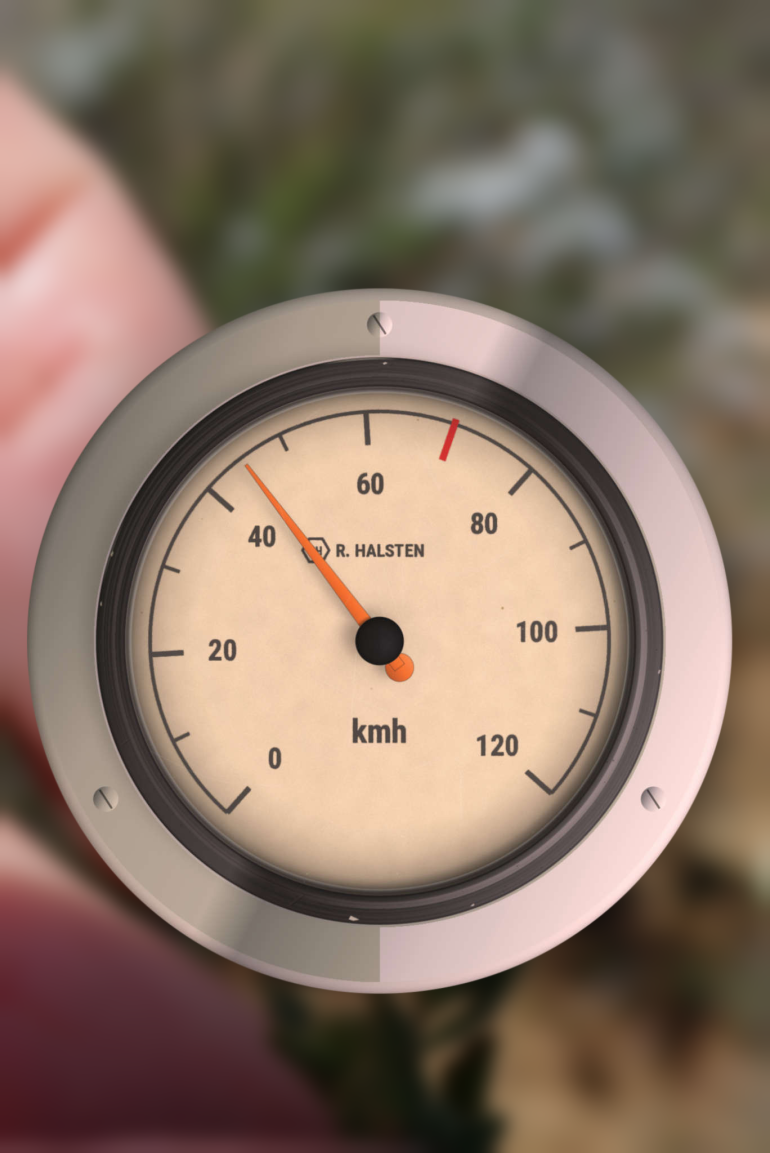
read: 45 km/h
